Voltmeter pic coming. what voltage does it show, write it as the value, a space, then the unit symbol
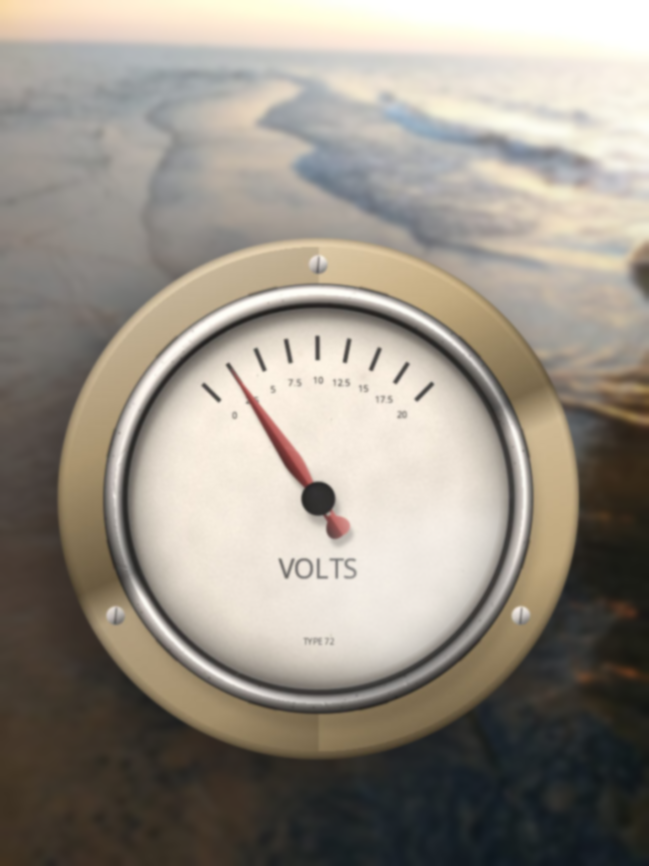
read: 2.5 V
